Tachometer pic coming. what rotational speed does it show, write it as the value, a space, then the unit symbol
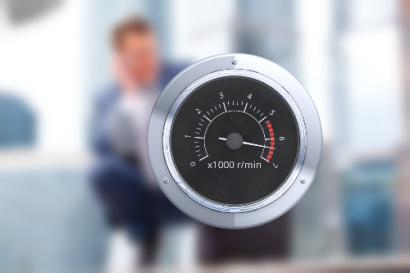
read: 6400 rpm
